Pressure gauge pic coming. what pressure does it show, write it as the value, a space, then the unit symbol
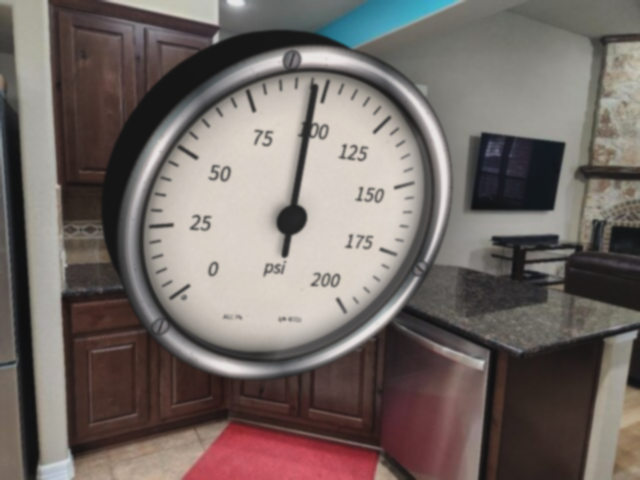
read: 95 psi
